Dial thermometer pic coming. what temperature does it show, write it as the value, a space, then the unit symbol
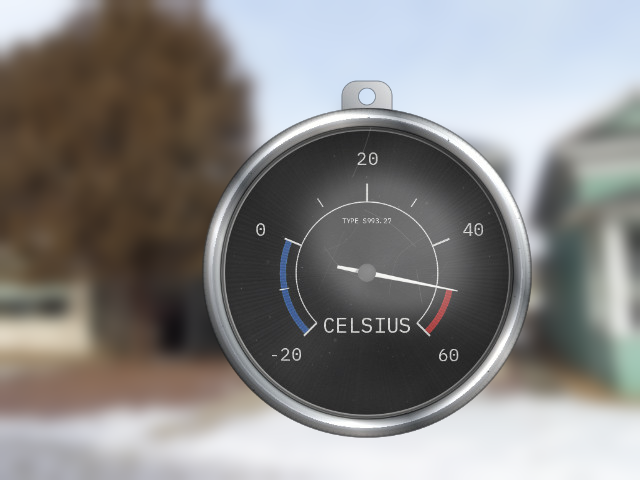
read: 50 °C
